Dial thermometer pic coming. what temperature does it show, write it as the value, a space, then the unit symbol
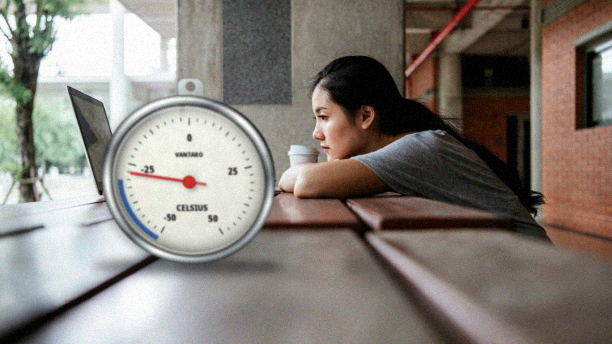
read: -27.5 °C
